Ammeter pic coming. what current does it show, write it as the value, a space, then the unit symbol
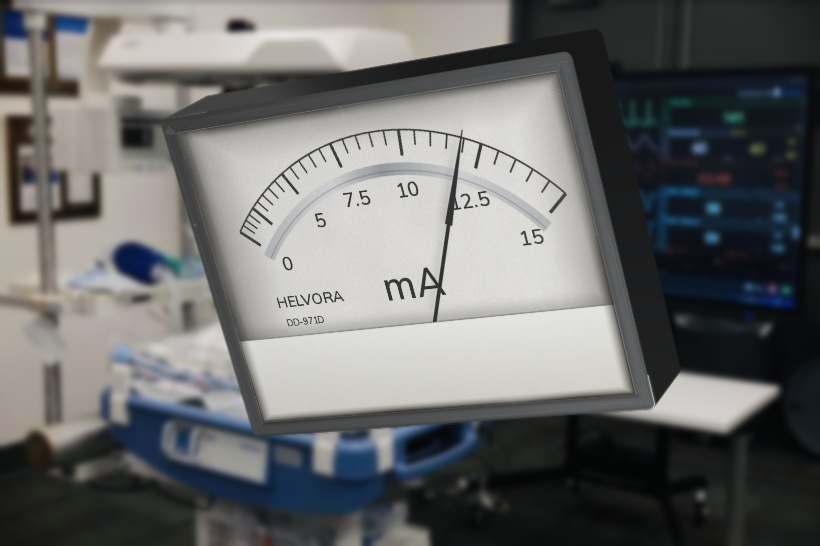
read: 12 mA
